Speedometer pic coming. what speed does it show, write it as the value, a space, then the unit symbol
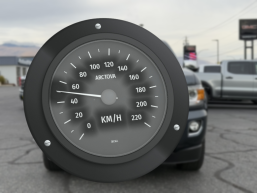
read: 50 km/h
